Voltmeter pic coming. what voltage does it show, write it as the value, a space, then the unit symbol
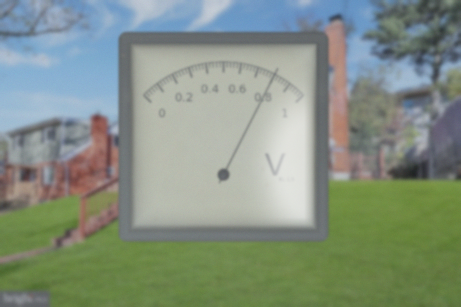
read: 0.8 V
